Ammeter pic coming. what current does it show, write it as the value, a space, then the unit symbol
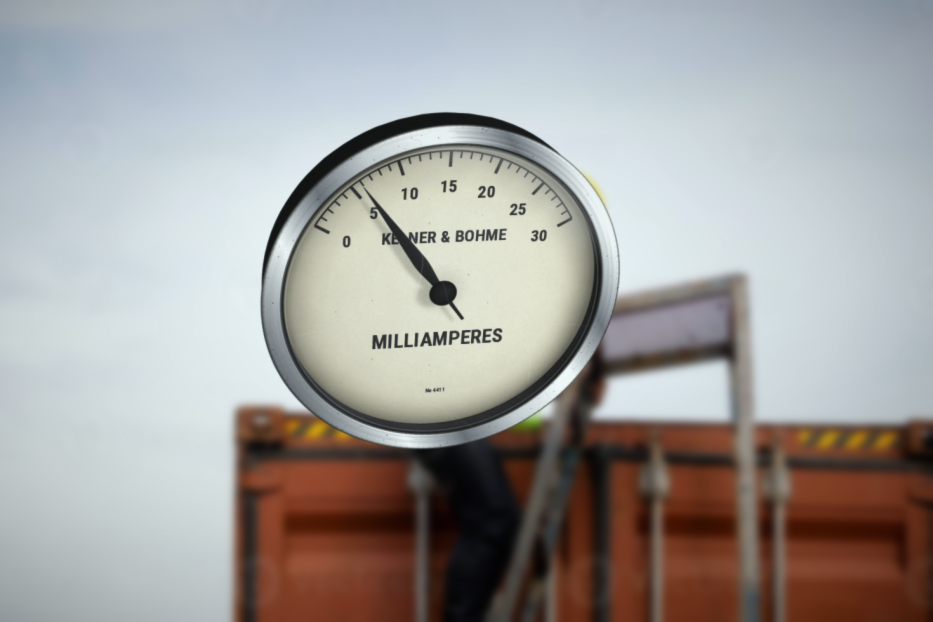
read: 6 mA
